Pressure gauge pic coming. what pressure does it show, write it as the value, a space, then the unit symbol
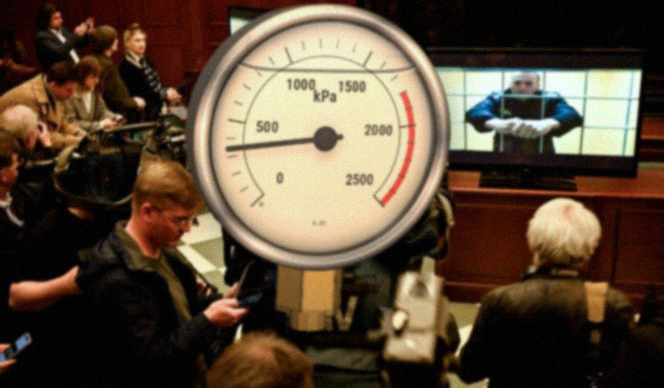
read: 350 kPa
